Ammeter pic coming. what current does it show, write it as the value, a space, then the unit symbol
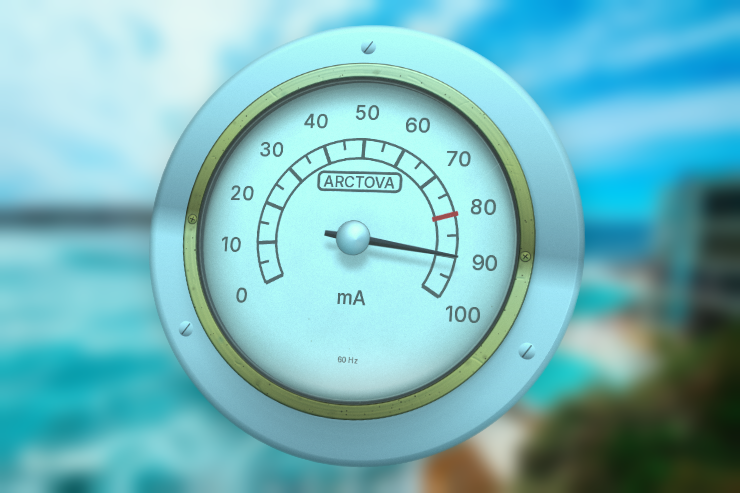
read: 90 mA
